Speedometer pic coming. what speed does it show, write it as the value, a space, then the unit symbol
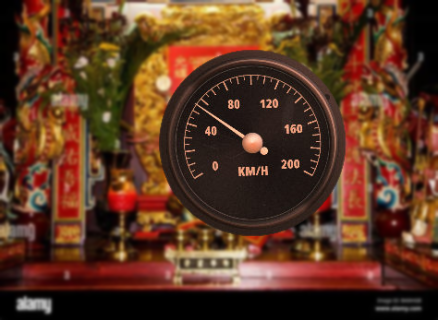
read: 55 km/h
